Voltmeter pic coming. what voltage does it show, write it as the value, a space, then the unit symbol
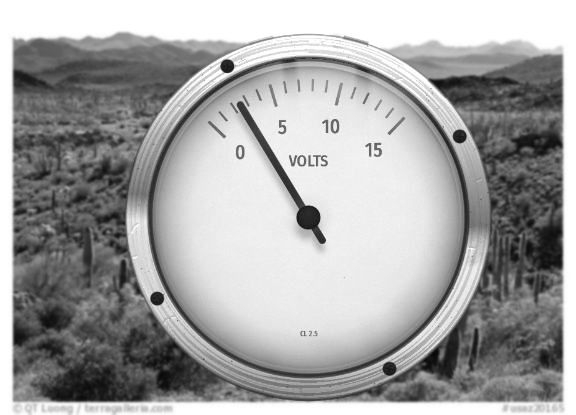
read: 2.5 V
